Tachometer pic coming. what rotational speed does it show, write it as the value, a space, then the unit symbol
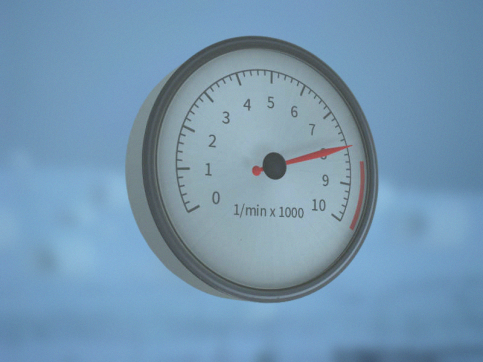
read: 8000 rpm
